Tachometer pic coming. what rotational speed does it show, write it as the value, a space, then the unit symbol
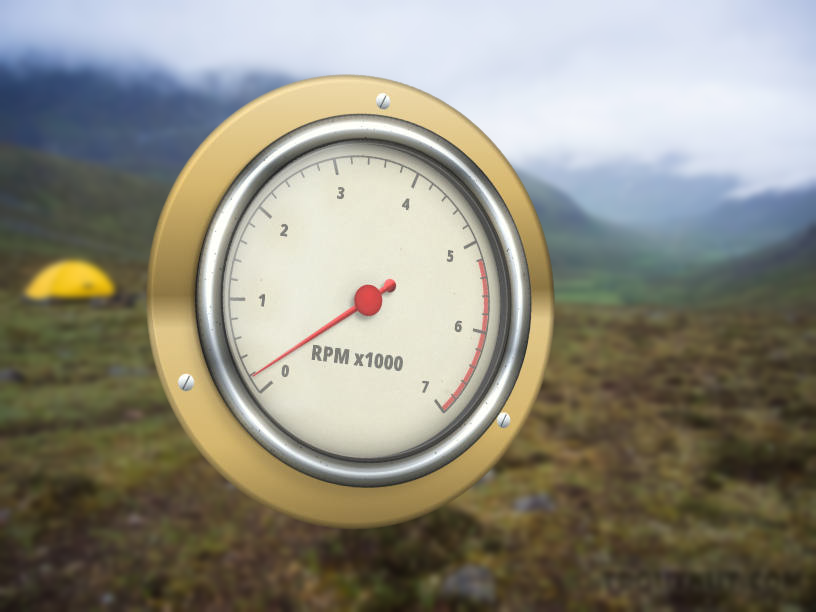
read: 200 rpm
